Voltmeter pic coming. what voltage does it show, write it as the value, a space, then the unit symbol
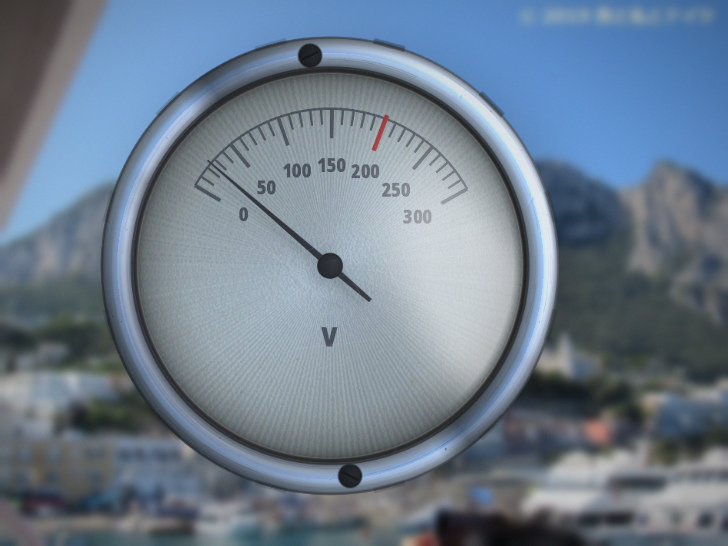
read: 25 V
